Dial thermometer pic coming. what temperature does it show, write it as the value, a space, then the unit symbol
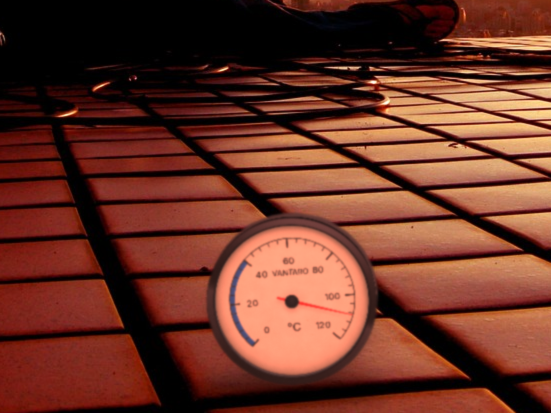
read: 108 °C
